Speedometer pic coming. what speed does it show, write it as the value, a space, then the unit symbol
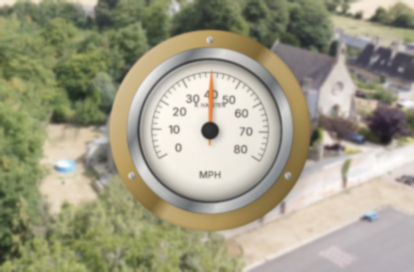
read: 40 mph
